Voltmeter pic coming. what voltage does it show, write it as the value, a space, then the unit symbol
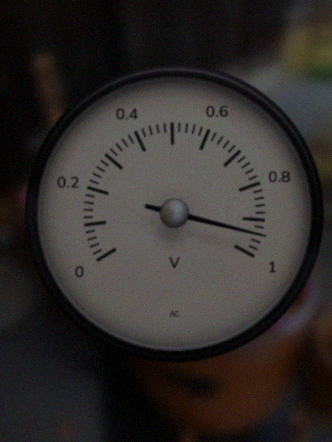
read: 0.94 V
